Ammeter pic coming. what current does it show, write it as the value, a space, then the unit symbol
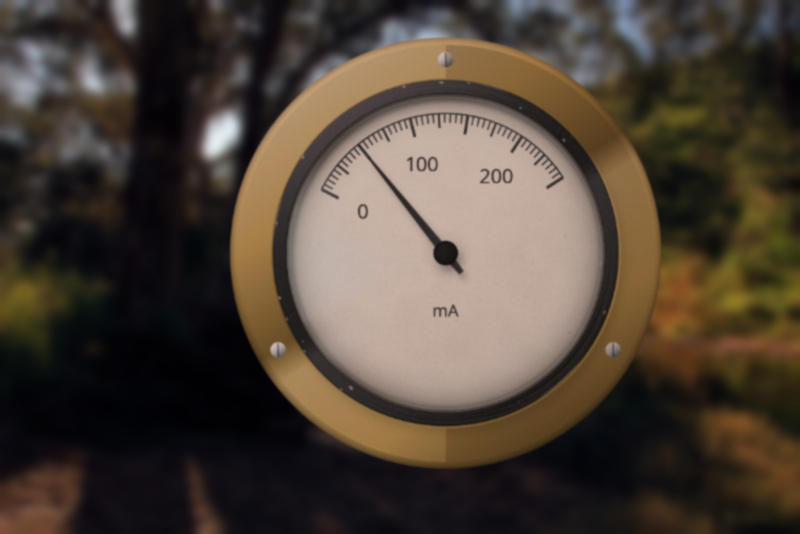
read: 50 mA
